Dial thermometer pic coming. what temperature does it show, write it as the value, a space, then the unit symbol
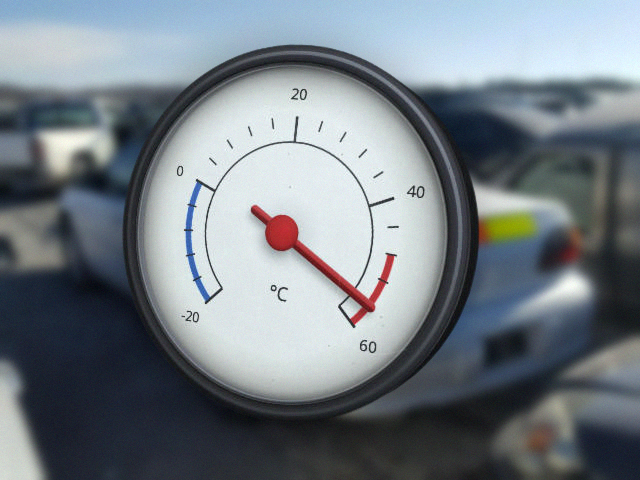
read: 56 °C
